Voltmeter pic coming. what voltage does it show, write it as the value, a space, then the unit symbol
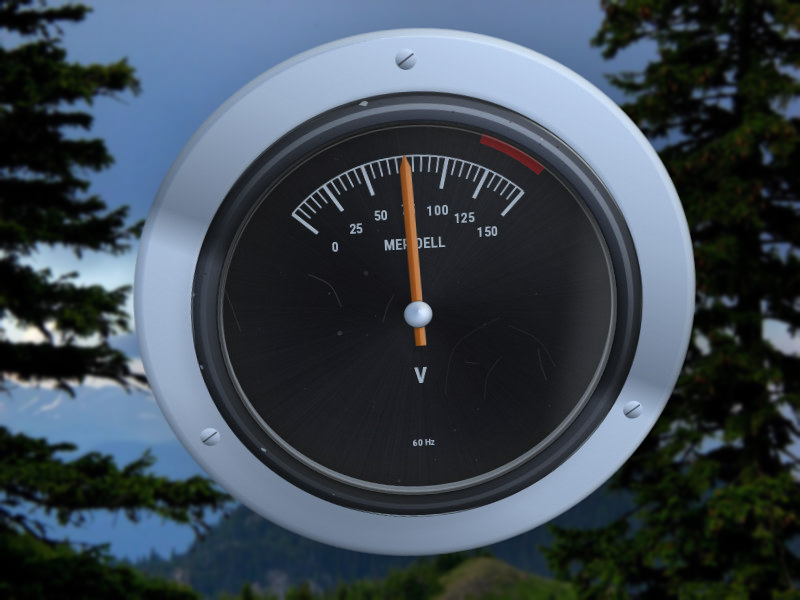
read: 75 V
